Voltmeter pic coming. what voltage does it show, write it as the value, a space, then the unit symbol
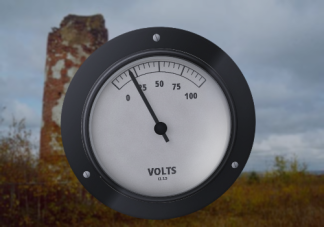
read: 20 V
